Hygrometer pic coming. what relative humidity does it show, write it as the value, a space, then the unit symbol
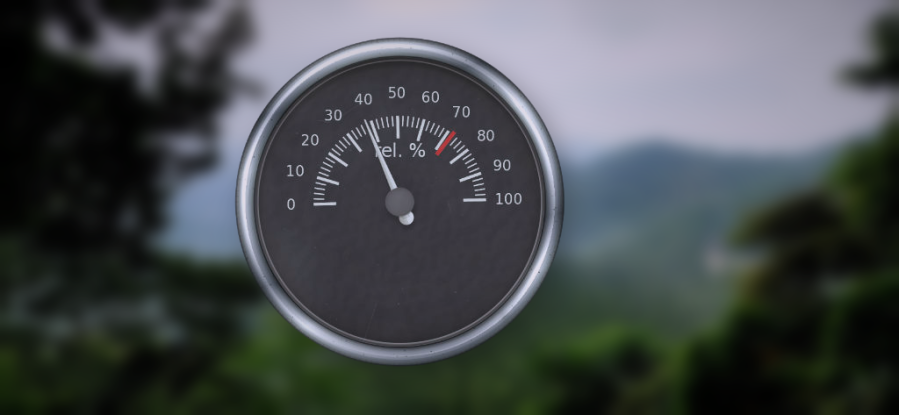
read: 38 %
